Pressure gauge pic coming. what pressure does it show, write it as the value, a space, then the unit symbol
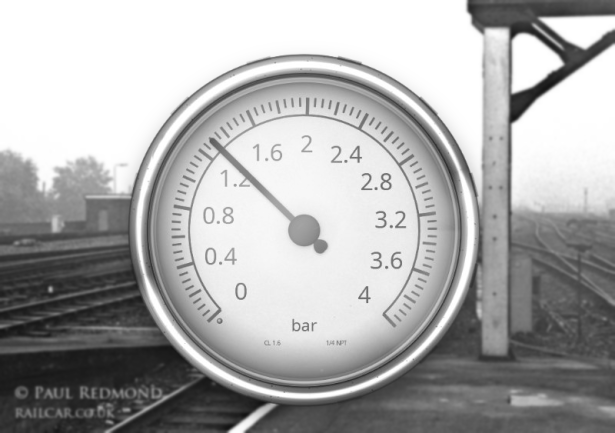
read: 1.3 bar
